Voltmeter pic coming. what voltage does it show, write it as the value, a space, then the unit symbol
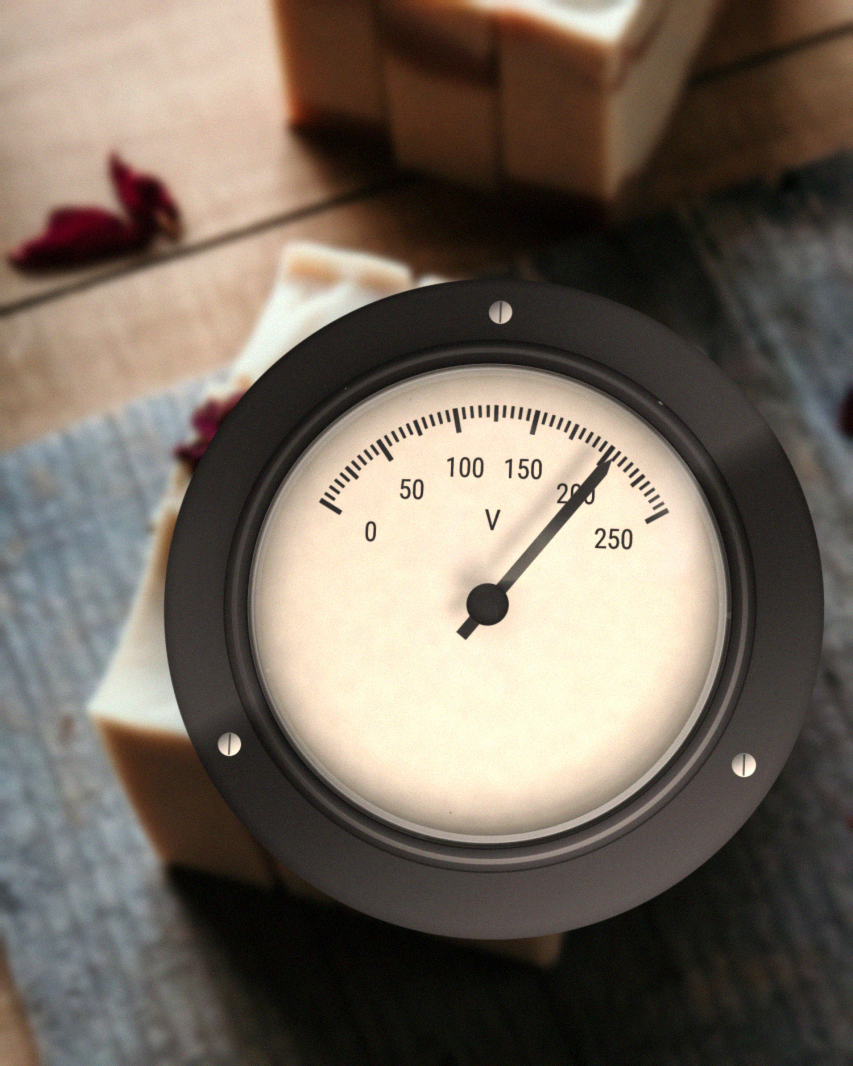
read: 205 V
